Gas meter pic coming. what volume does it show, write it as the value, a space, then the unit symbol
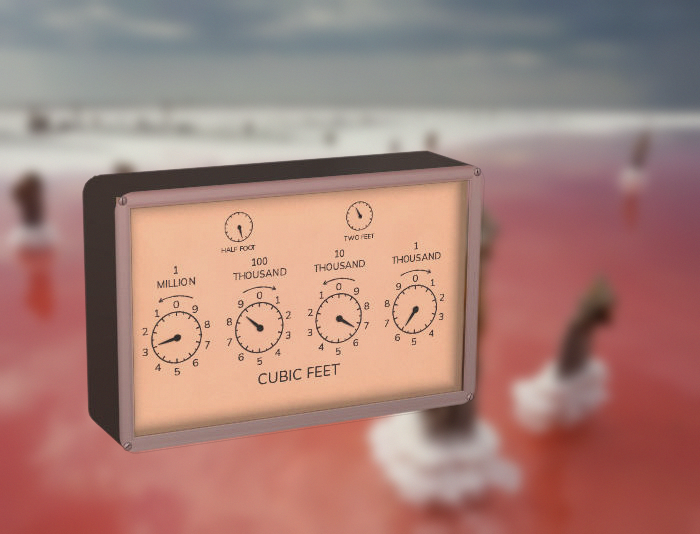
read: 286600 ft³
